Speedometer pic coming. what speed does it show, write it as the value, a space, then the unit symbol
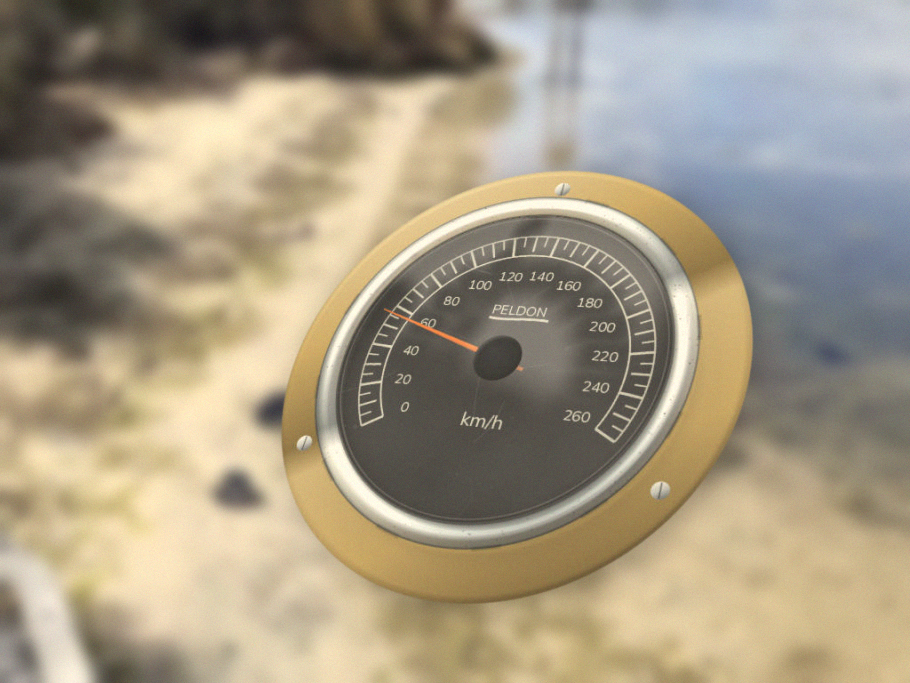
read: 55 km/h
